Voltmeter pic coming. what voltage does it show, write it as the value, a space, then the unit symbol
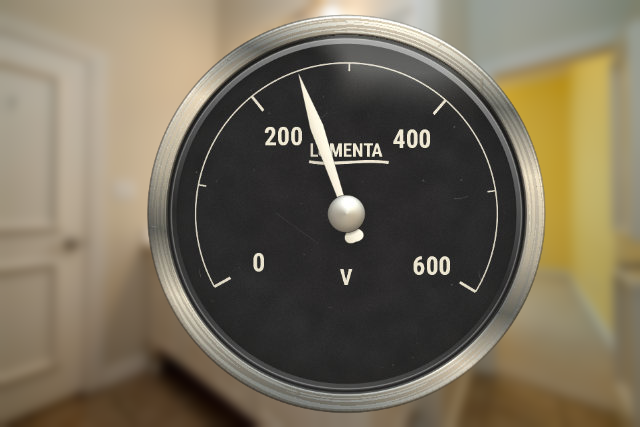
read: 250 V
